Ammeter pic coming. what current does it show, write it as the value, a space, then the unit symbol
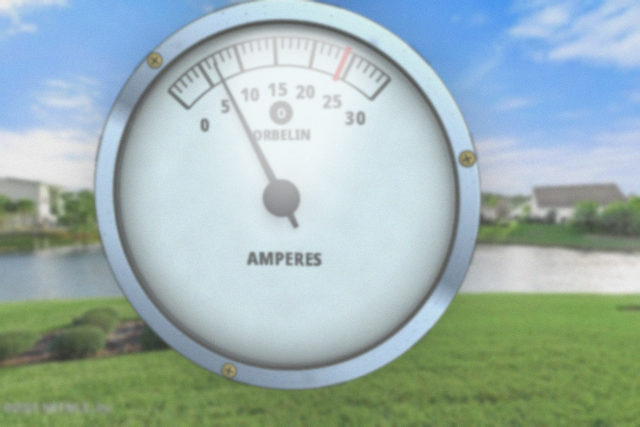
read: 7 A
